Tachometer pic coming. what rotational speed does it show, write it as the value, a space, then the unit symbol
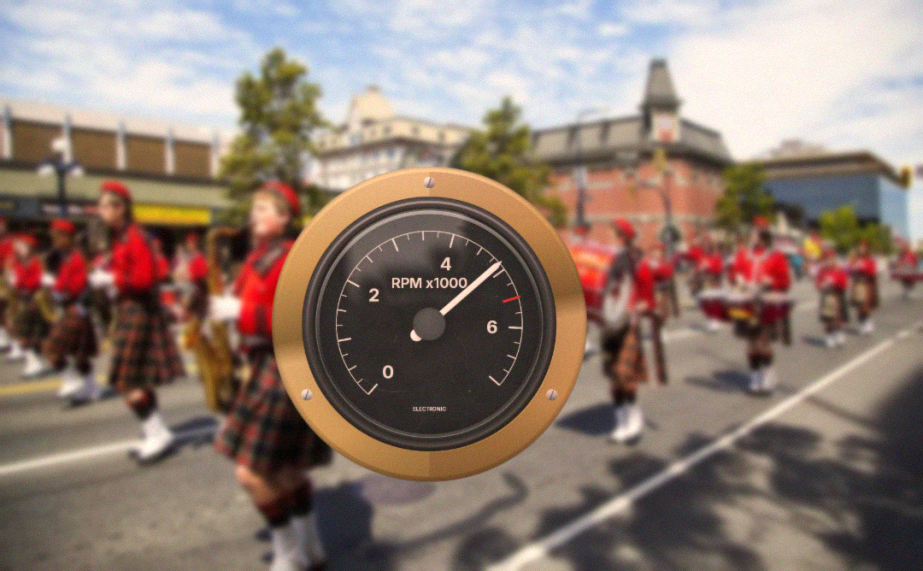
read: 4875 rpm
